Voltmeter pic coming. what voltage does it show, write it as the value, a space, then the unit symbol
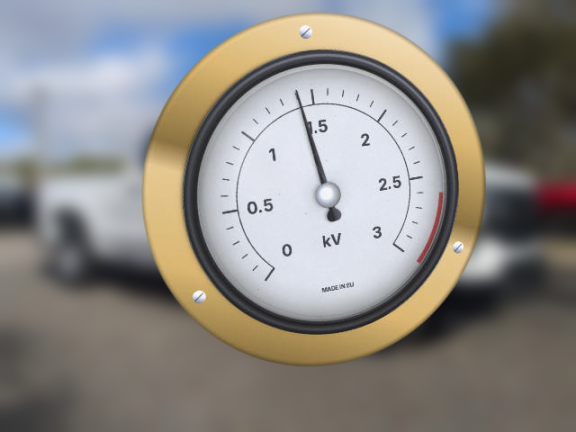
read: 1.4 kV
